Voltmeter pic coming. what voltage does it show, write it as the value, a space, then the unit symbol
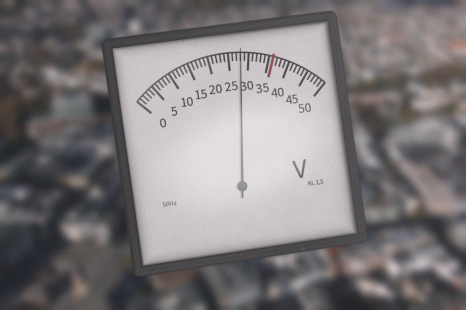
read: 28 V
